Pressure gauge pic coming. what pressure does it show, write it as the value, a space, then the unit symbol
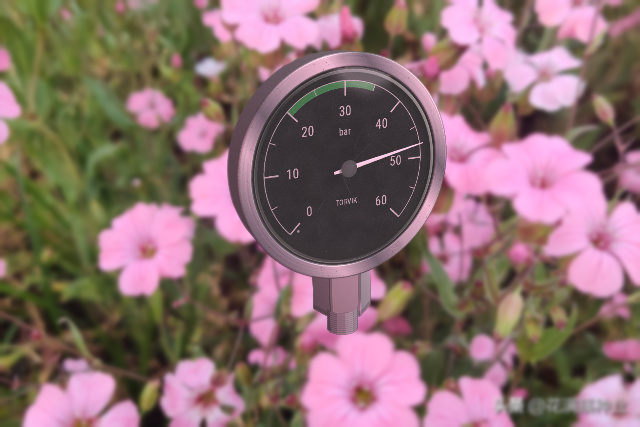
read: 47.5 bar
